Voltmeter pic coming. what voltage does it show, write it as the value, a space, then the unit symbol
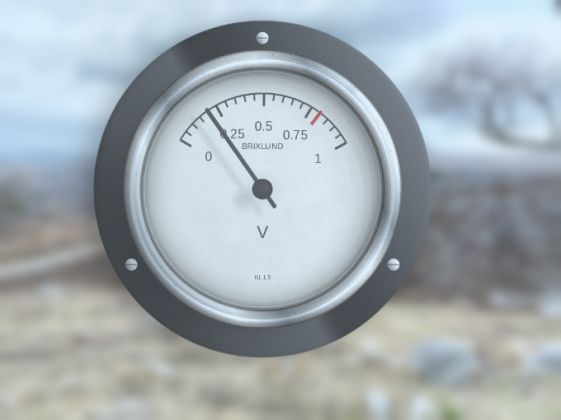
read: 0.2 V
